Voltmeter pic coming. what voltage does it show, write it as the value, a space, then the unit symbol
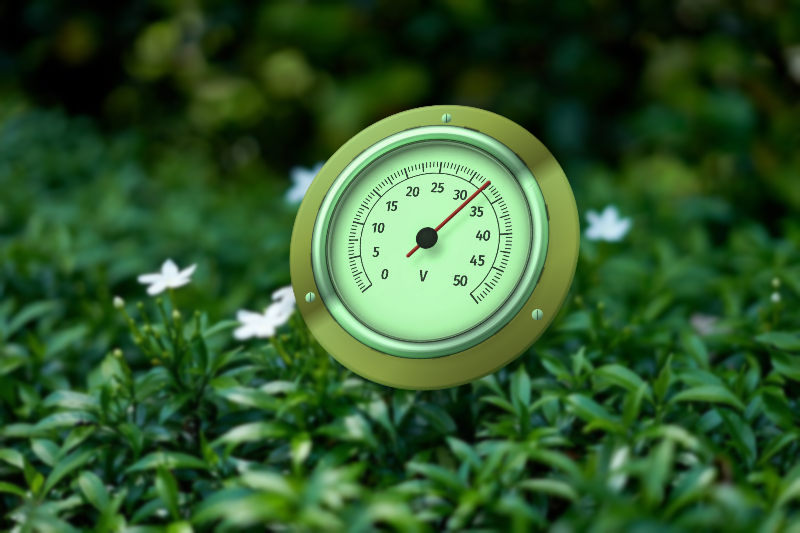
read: 32.5 V
